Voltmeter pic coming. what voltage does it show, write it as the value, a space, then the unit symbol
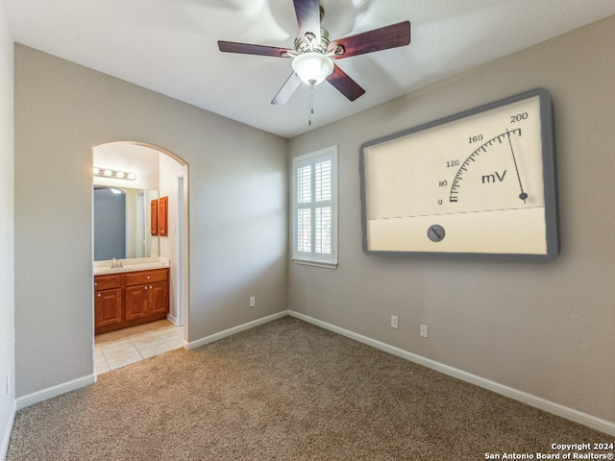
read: 190 mV
